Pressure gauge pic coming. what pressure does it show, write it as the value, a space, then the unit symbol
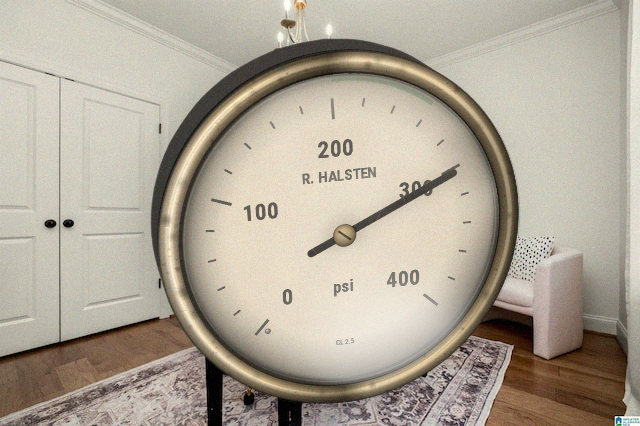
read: 300 psi
